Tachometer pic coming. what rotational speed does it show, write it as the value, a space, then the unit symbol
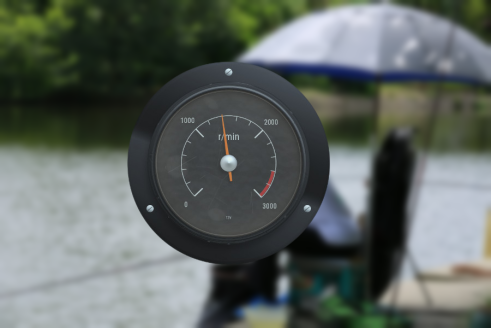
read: 1400 rpm
